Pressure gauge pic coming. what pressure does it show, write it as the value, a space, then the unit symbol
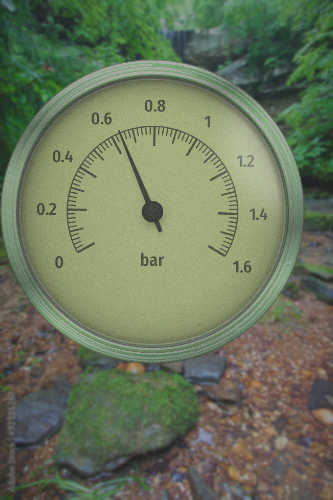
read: 0.64 bar
